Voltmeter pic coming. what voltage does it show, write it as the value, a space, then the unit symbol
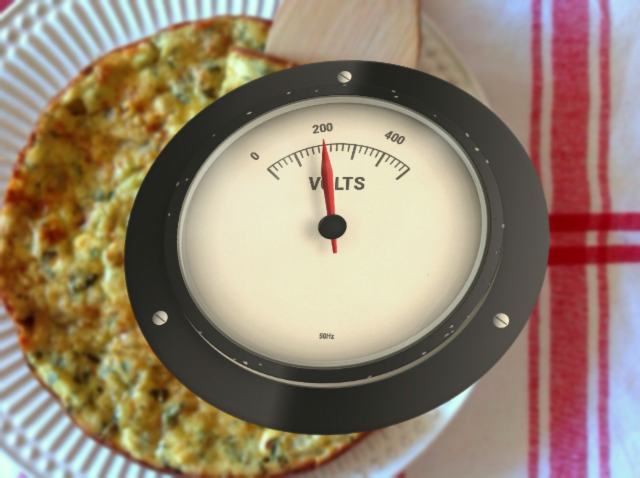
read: 200 V
